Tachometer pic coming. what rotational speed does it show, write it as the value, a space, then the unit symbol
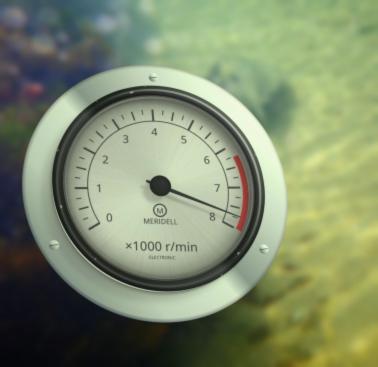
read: 7750 rpm
